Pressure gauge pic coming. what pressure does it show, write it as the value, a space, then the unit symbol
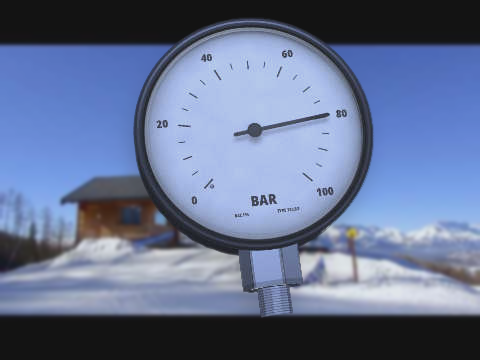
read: 80 bar
